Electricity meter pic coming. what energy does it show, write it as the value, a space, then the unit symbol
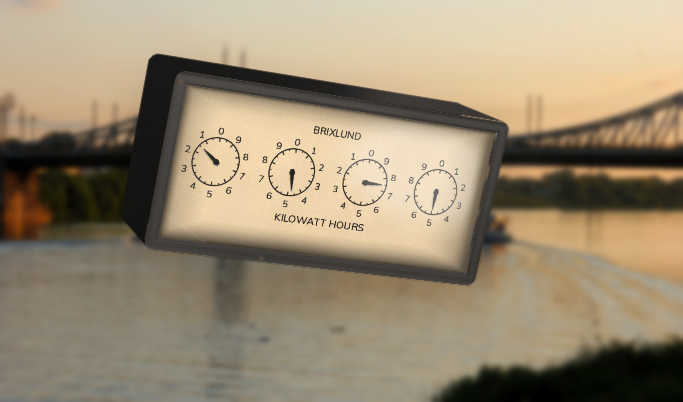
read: 1475 kWh
